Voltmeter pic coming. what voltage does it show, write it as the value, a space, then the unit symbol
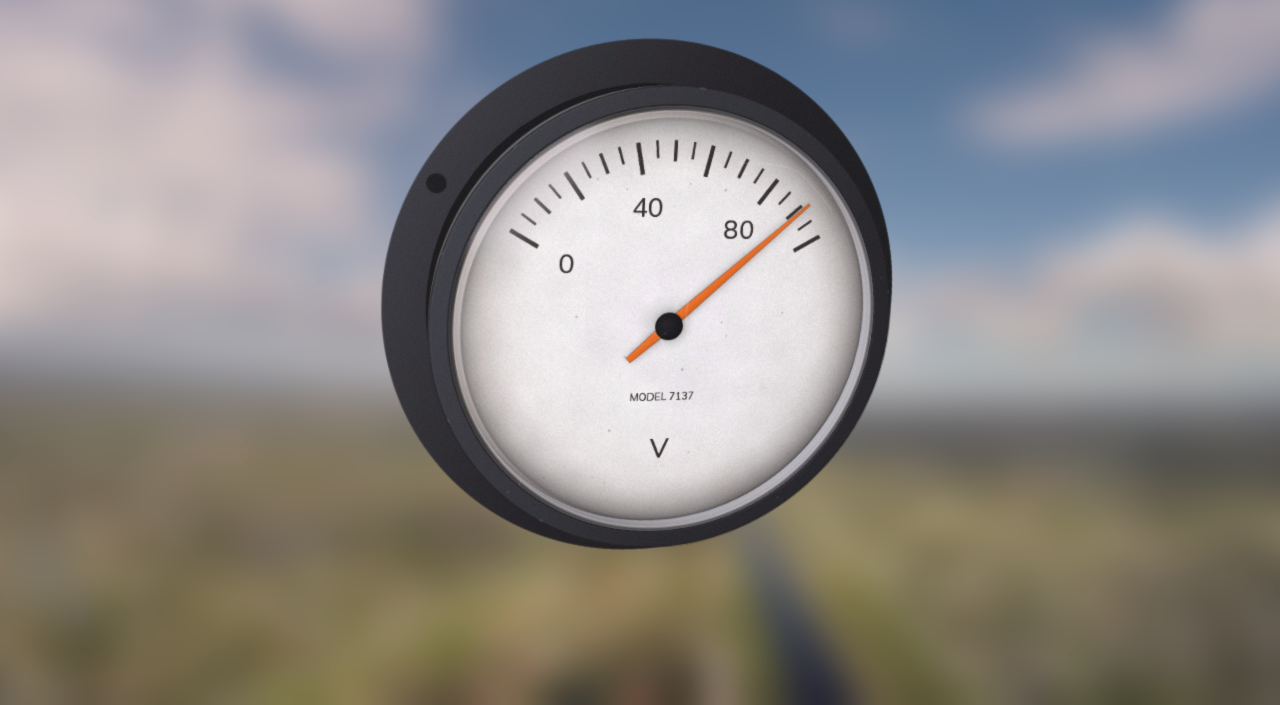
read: 90 V
